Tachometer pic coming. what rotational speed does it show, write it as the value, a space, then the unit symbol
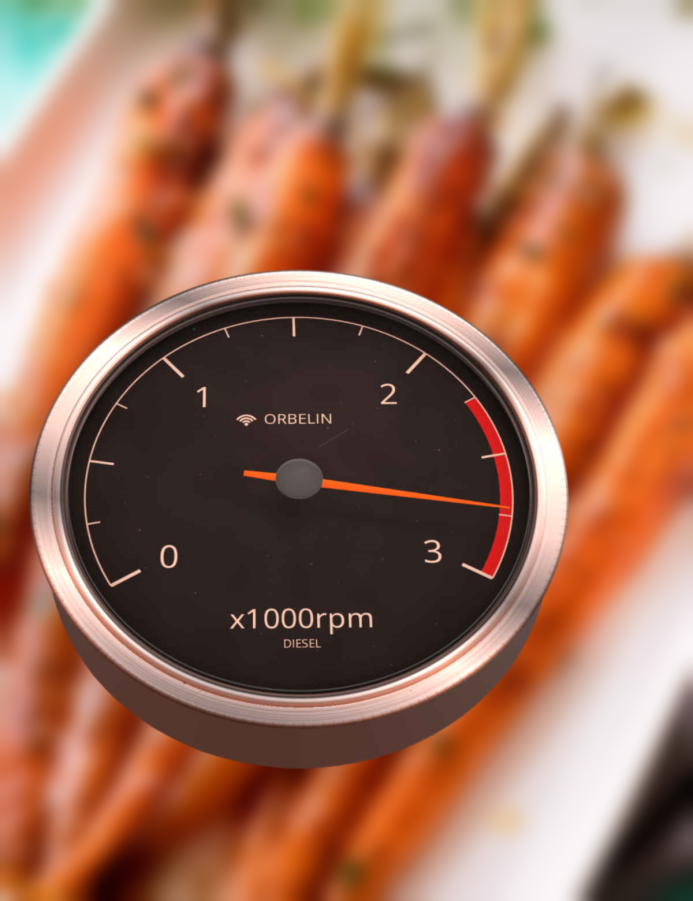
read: 2750 rpm
